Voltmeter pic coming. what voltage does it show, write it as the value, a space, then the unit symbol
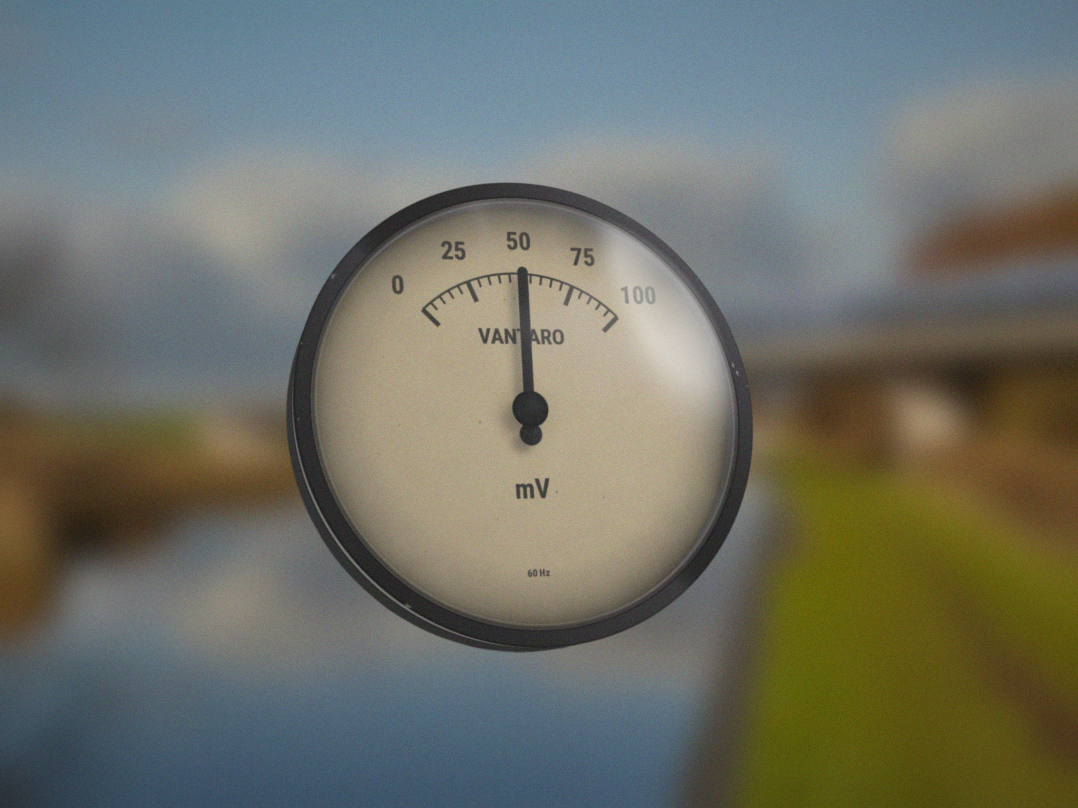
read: 50 mV
